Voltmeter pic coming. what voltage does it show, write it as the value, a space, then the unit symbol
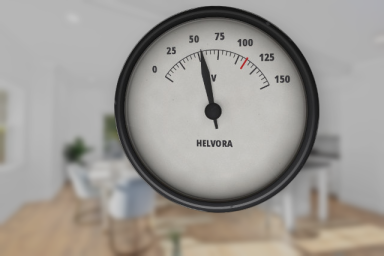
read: 55 V
